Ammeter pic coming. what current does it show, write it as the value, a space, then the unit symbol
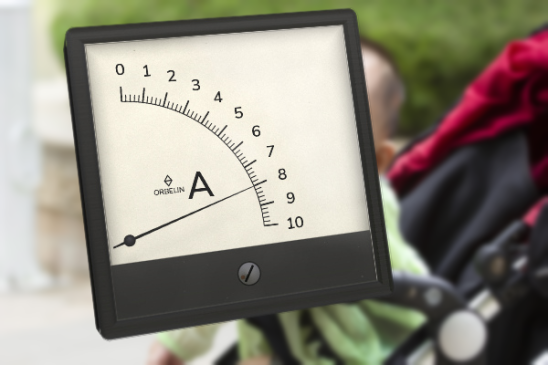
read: 8 A
